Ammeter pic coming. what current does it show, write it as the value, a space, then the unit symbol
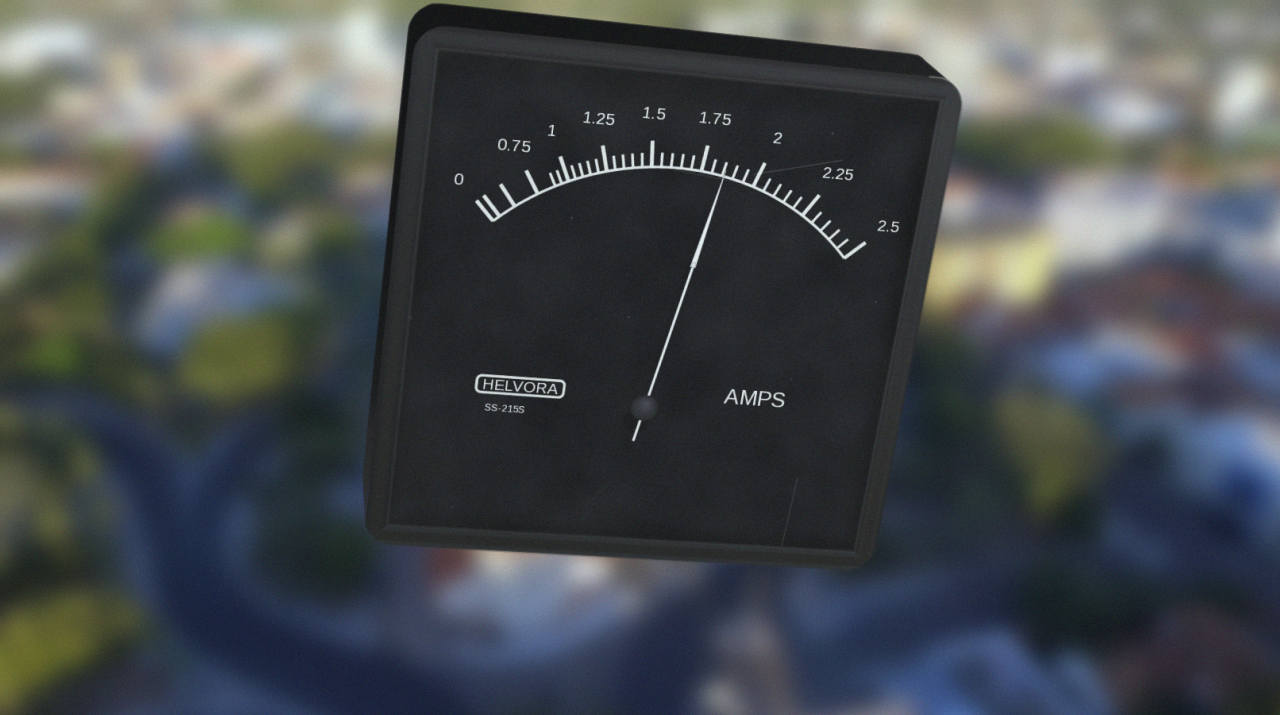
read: 1.85 A
